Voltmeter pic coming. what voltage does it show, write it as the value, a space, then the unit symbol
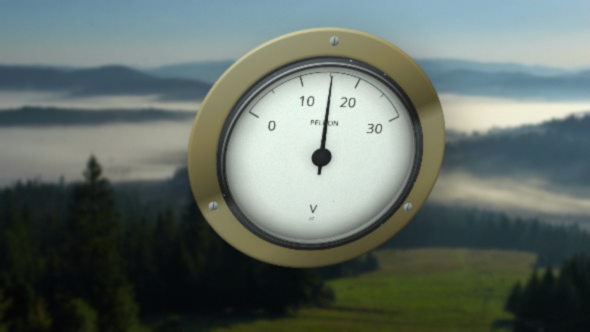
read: 15 V
